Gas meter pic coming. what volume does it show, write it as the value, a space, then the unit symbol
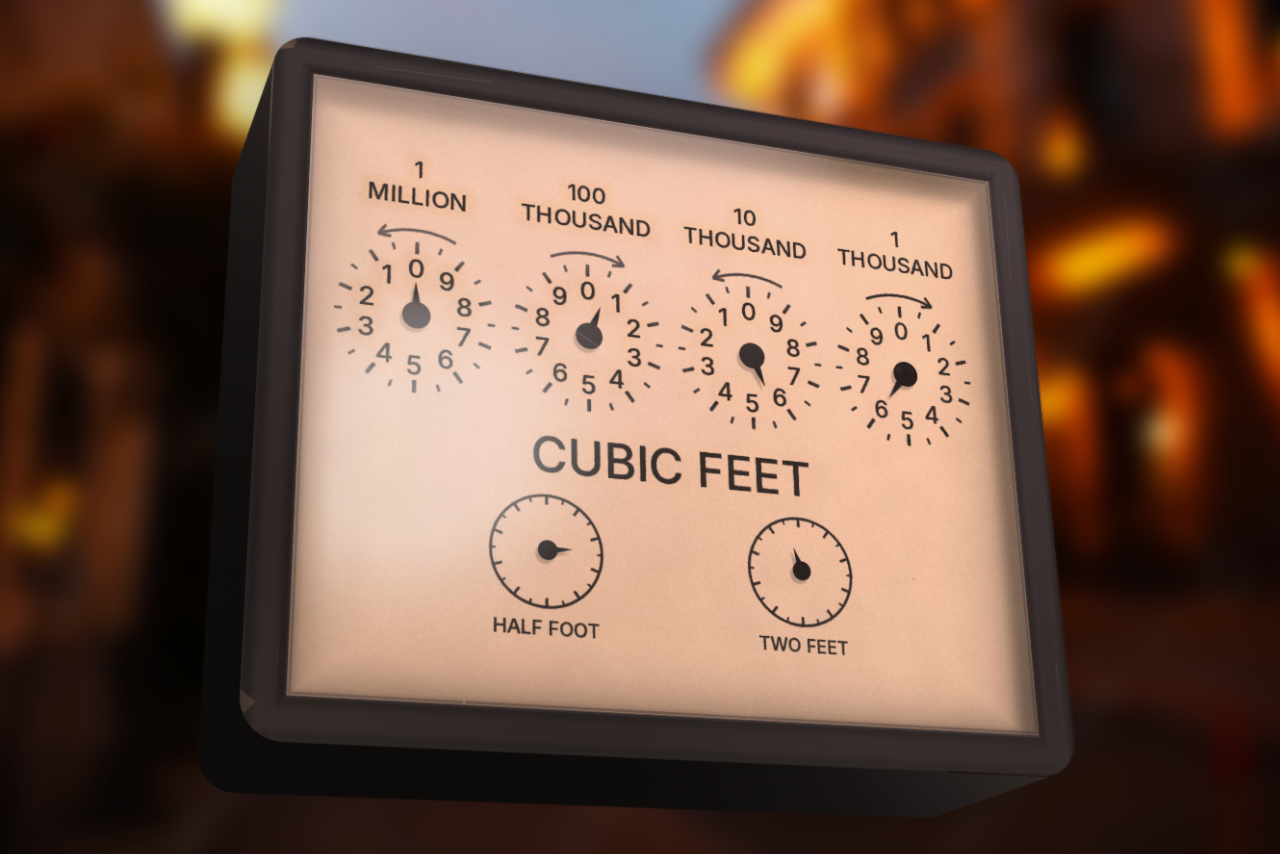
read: 5600 ft³
